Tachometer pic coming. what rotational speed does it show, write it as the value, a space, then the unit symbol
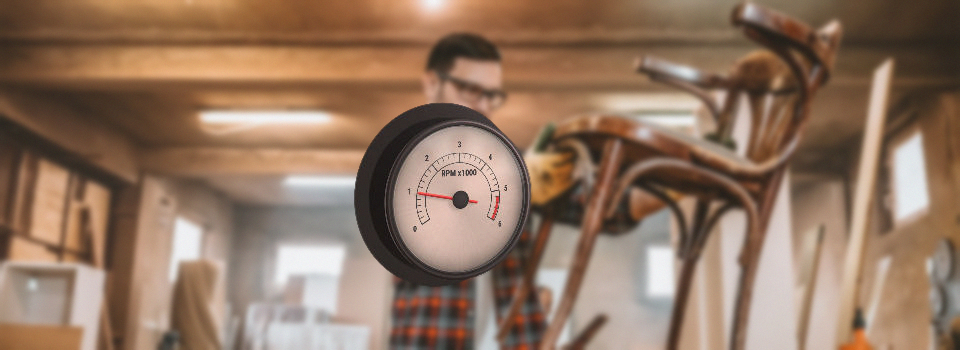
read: 1000 rpm
